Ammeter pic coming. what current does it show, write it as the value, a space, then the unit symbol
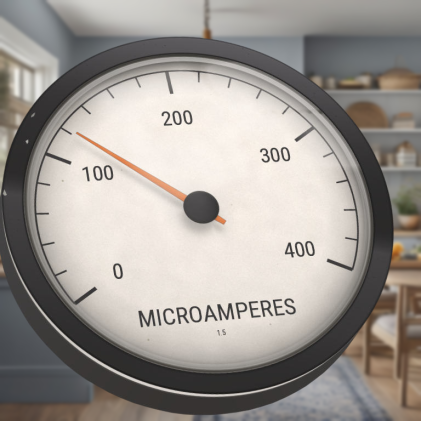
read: 120 µA
